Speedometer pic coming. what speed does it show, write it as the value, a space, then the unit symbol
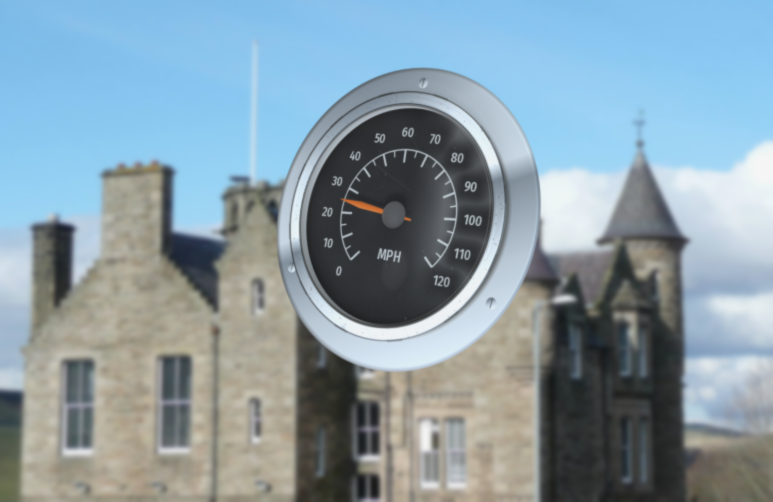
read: 25 mph
